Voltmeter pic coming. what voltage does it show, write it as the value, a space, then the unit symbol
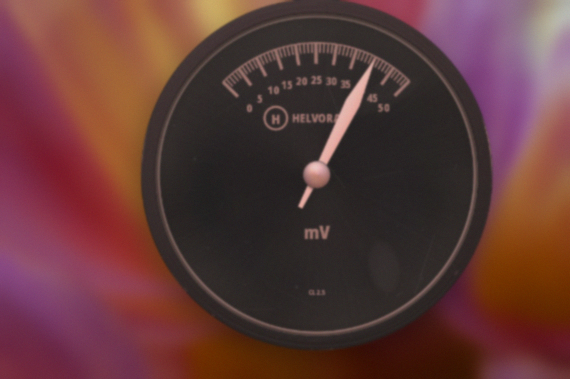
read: 40 mV
